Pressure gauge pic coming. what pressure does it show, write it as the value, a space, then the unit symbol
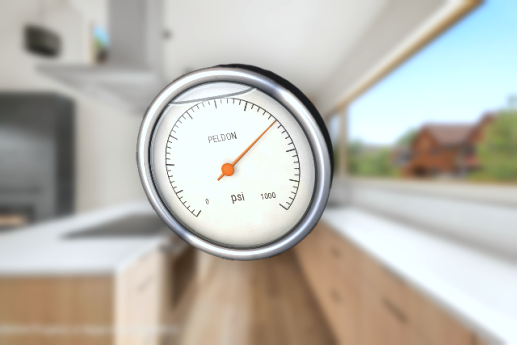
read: 700 psi
